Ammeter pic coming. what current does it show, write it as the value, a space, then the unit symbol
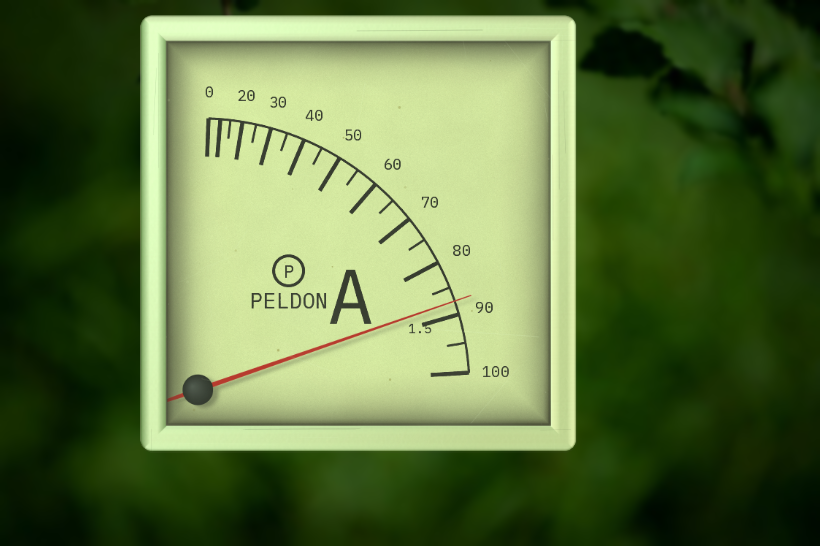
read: 87.5 A
